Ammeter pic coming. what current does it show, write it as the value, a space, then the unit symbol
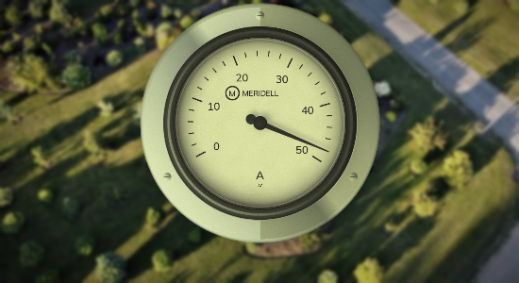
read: 48 A
